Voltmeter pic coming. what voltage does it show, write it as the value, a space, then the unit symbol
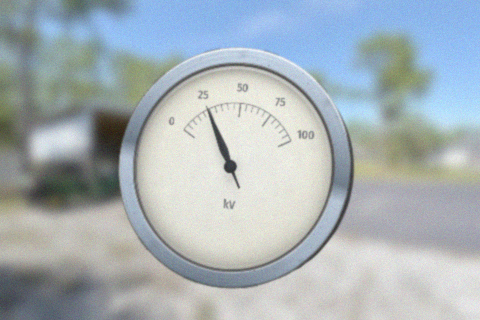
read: 25 kV
